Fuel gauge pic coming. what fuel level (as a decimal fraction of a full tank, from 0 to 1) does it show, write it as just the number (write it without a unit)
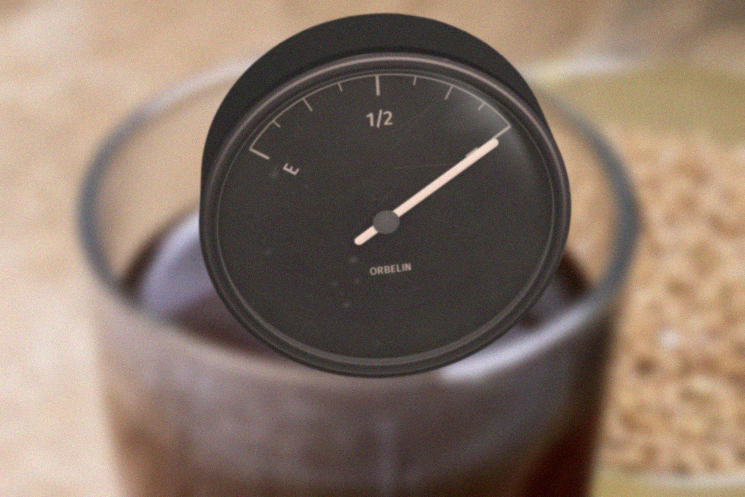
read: 1
